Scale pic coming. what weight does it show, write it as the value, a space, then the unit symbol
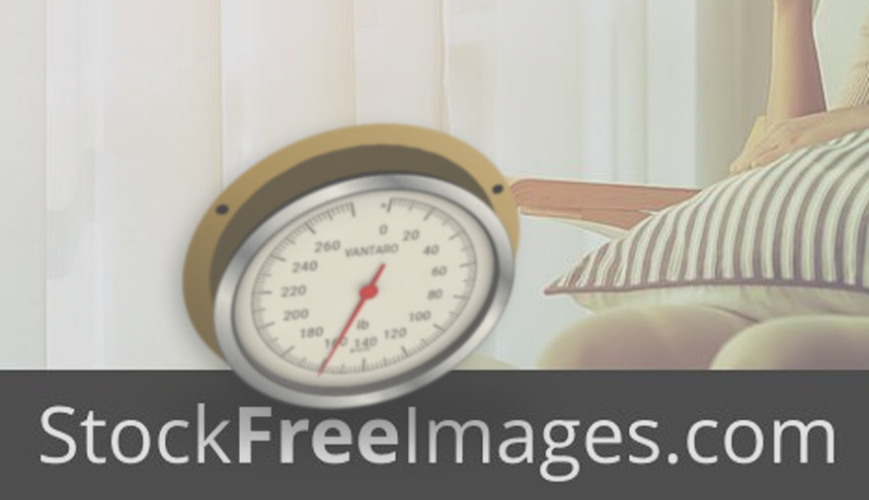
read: 160 lb
